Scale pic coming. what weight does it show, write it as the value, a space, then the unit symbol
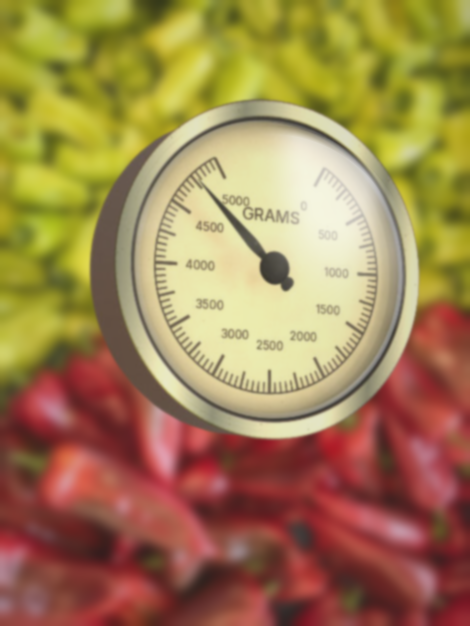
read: 4750 g
